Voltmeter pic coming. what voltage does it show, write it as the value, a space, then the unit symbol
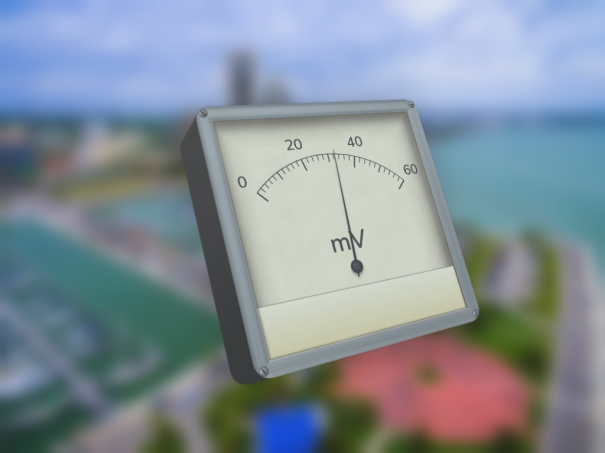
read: 32 mV
